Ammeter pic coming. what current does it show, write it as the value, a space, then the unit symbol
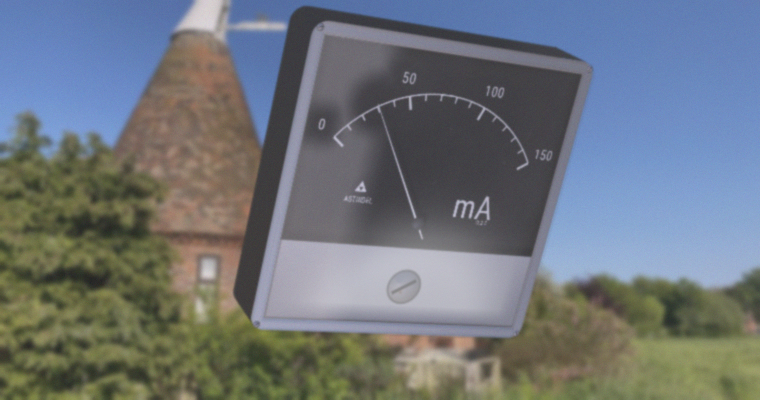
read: 30 mA
